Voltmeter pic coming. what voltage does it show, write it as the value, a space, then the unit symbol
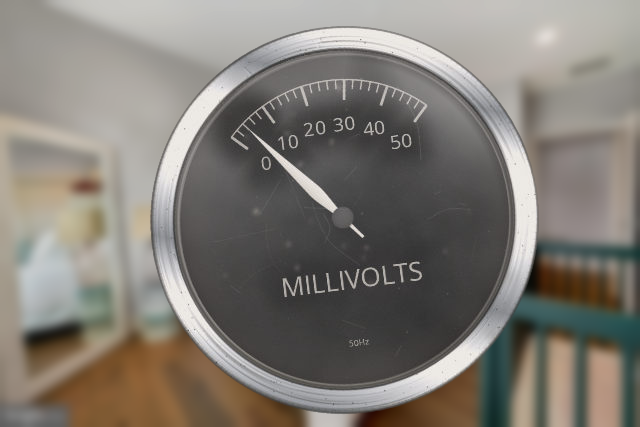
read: 4 mV
